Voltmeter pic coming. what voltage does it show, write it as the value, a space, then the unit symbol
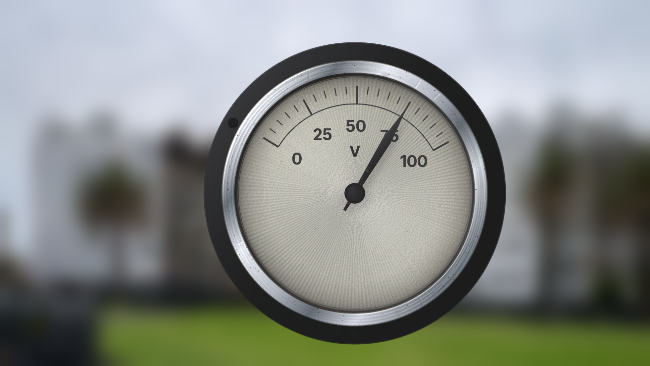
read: 75 V
